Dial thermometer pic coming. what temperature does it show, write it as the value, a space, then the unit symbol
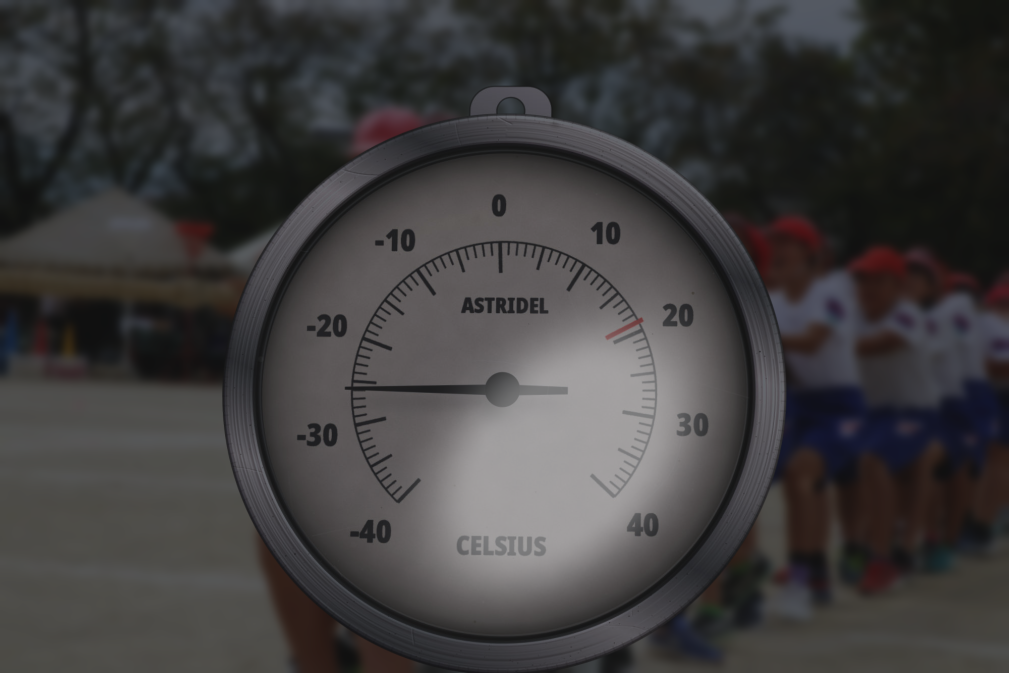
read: -26 °C
